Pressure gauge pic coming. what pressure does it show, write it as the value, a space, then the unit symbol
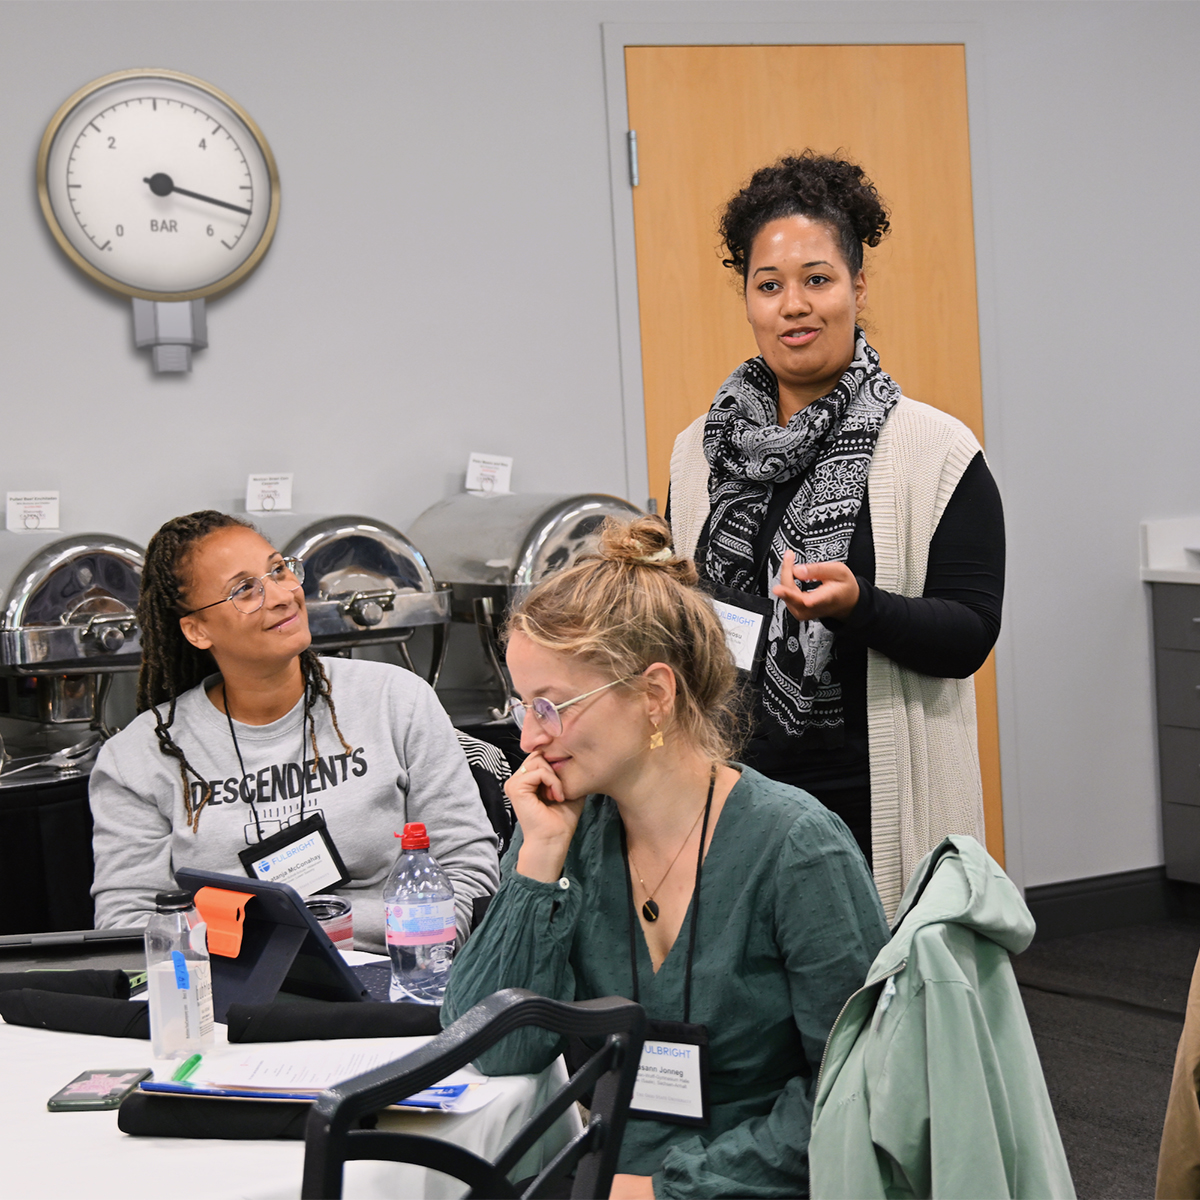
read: 5.4 bar
